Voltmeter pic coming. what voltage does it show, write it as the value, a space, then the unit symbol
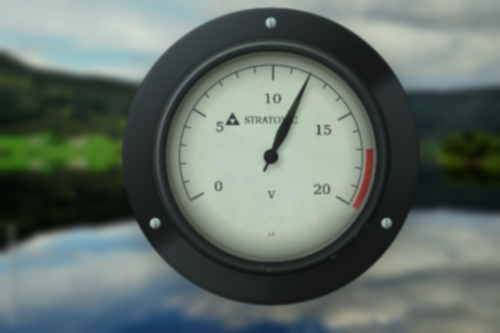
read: 12 V
